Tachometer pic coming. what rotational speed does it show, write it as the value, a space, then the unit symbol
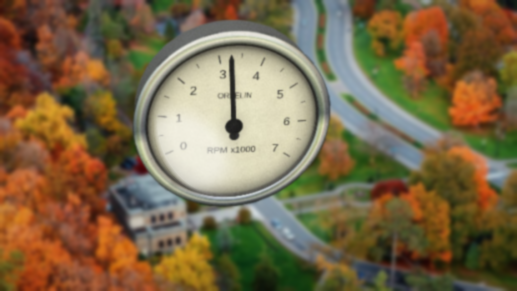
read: 3250 rpm
